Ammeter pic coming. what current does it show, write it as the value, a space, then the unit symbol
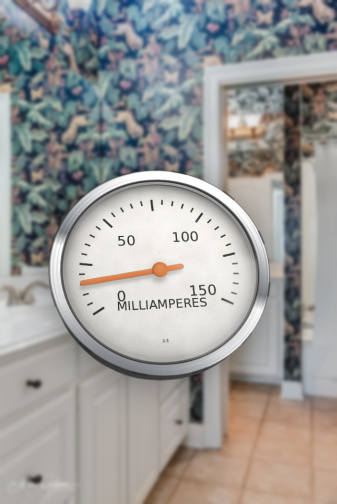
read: 15 mA
